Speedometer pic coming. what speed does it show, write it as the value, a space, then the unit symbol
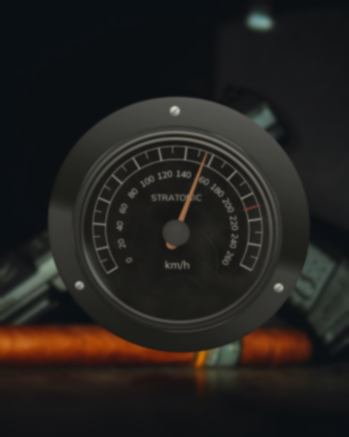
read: 155 km/h
